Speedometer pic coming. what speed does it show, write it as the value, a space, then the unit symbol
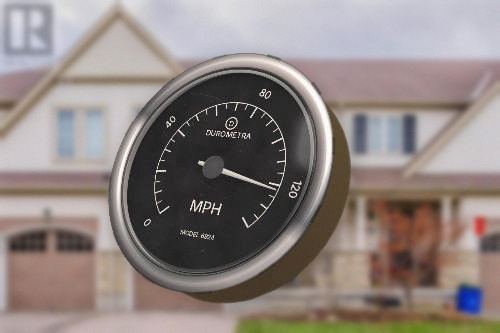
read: 122.5 mph
